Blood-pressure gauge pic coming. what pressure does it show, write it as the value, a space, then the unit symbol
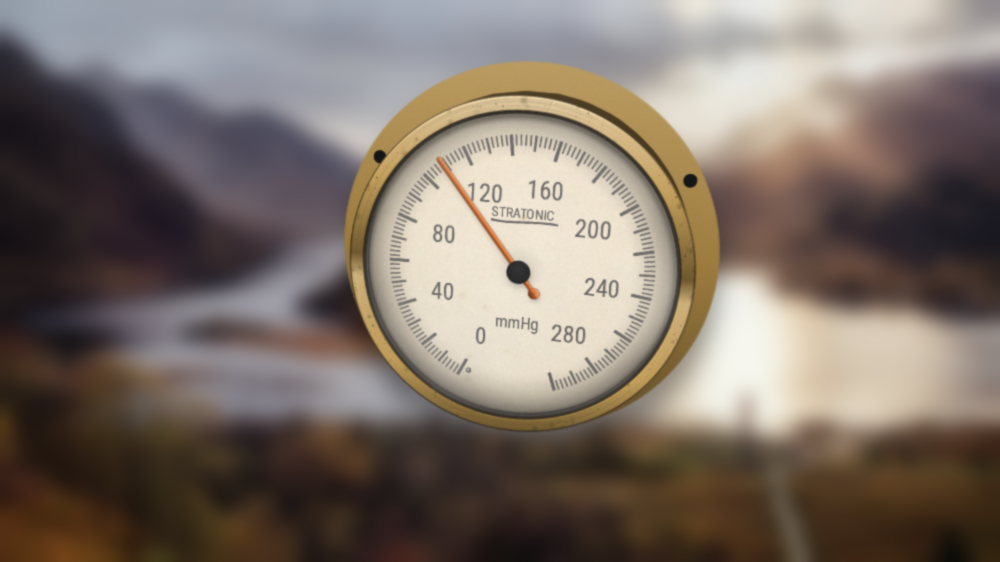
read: 110 mmHg
